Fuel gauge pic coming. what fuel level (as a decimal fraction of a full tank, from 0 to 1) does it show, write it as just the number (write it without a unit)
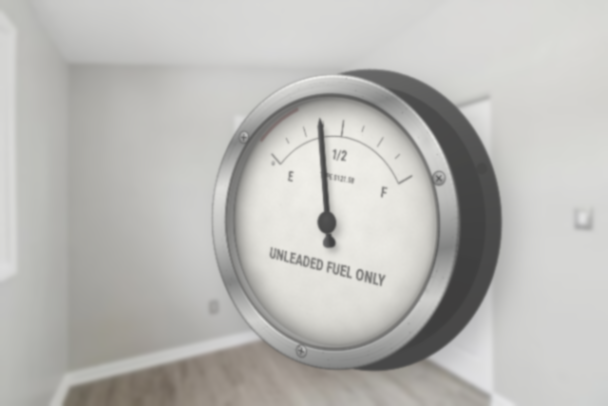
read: 0.375
